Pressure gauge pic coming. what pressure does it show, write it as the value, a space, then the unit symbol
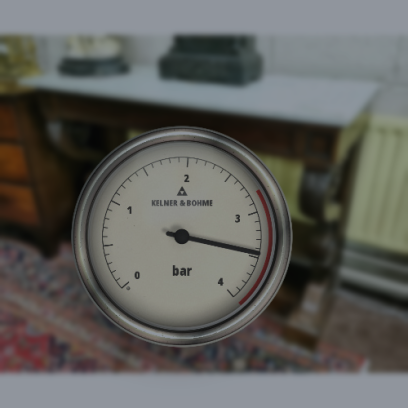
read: 3.45 bar
